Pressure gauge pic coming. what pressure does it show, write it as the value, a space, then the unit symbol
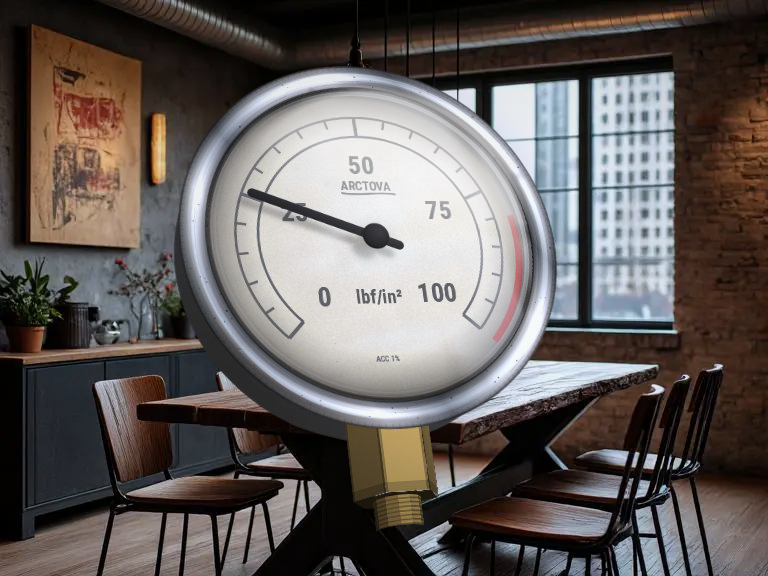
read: 25 psi
